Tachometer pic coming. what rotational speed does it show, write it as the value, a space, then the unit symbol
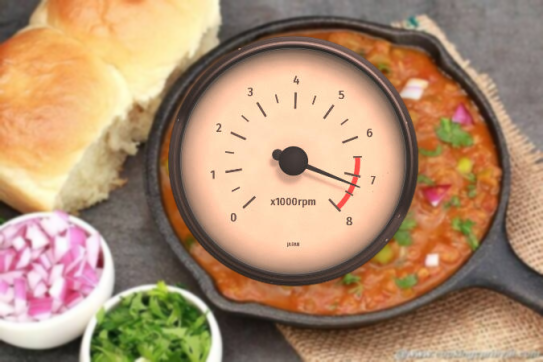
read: 7250 rpm
